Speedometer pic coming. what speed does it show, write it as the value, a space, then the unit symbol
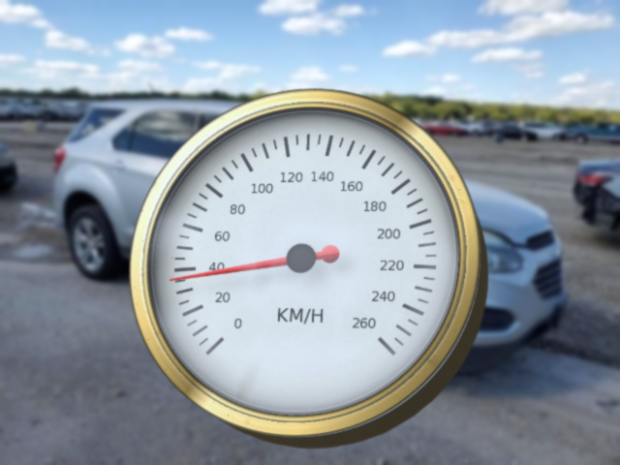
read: 35 km/h
